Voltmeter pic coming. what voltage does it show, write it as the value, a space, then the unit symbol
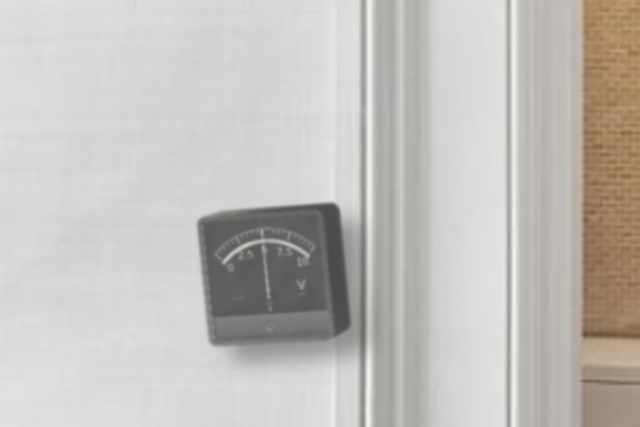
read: 5 V
